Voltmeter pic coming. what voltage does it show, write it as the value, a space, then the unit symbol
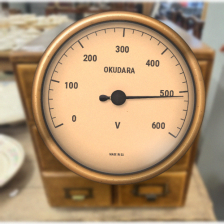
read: 510 V
